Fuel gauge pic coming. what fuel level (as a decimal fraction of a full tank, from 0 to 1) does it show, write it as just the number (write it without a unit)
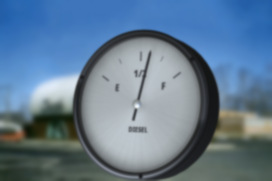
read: 0.625
